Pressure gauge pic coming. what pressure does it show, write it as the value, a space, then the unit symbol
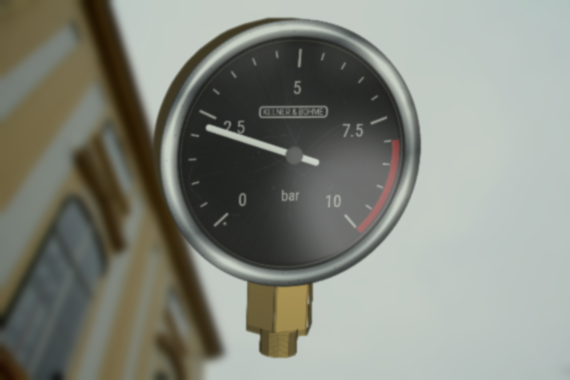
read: 2.25 bar
